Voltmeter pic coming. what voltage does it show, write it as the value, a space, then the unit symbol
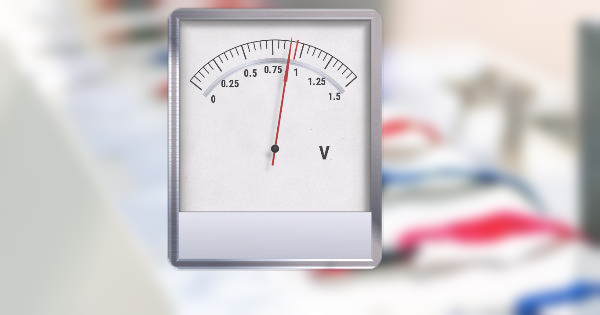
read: 0.9 V
